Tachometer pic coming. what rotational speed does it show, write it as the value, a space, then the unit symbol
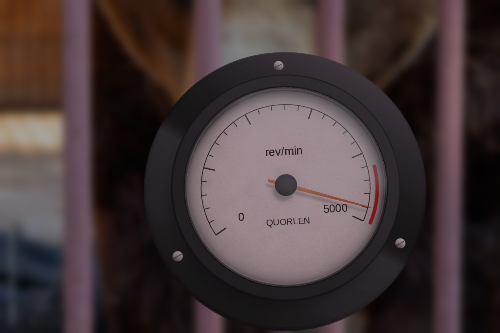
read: 4800 rpm
